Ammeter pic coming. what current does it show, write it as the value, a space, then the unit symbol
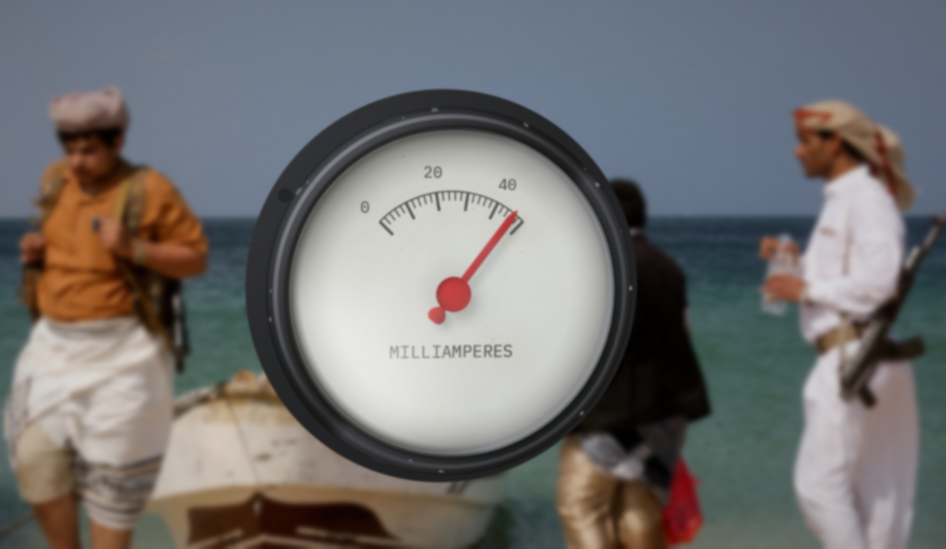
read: 46 mA
